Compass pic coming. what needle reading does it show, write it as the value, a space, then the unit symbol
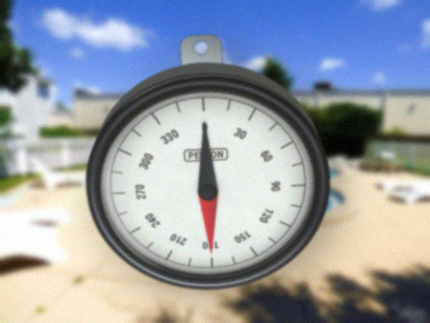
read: 180 °
